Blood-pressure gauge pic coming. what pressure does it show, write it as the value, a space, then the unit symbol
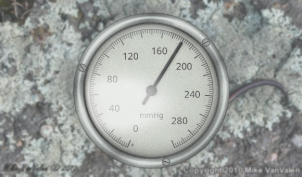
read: 180 mmHg
